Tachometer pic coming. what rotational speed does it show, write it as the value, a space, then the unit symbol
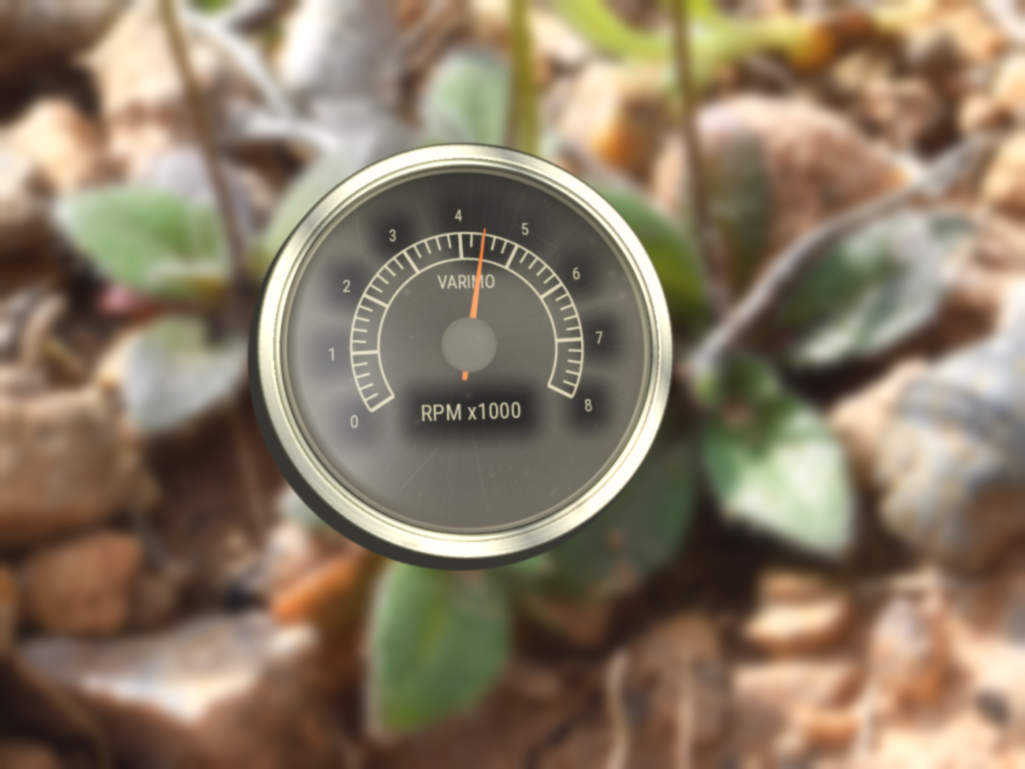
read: 4400 rpm
